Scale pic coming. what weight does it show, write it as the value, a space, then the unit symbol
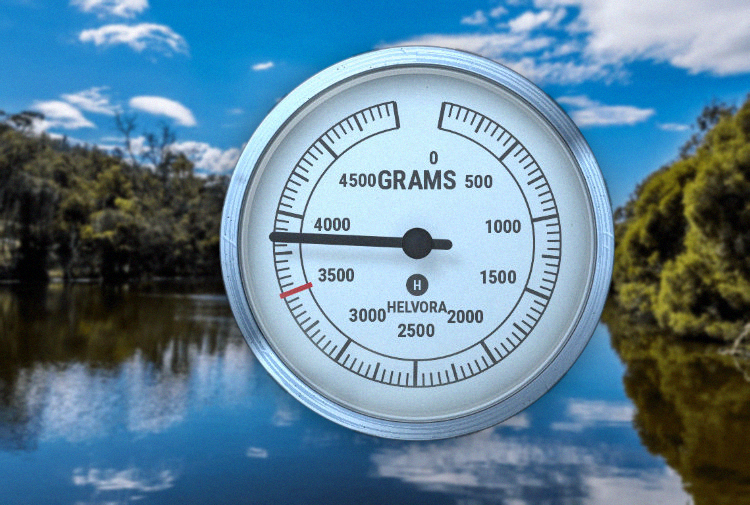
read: 3850 g
